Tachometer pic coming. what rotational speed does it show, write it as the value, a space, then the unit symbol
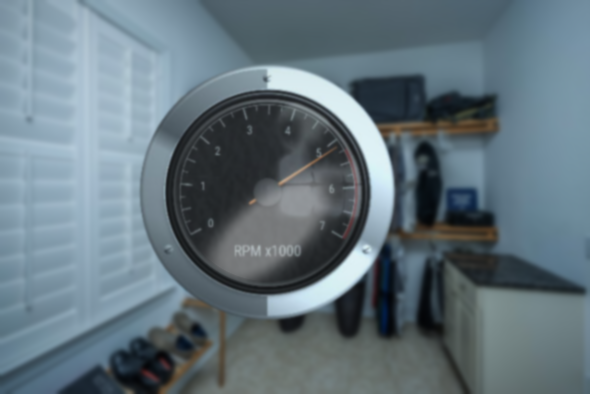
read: 5125 rpm
